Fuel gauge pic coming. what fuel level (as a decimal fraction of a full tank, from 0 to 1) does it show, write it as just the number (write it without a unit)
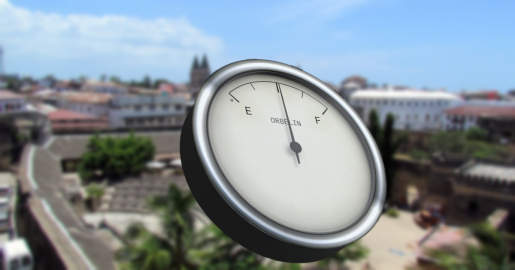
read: 0.5
